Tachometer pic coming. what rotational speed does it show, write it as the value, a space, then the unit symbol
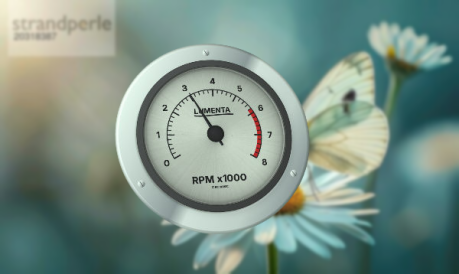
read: 3000 rpm
